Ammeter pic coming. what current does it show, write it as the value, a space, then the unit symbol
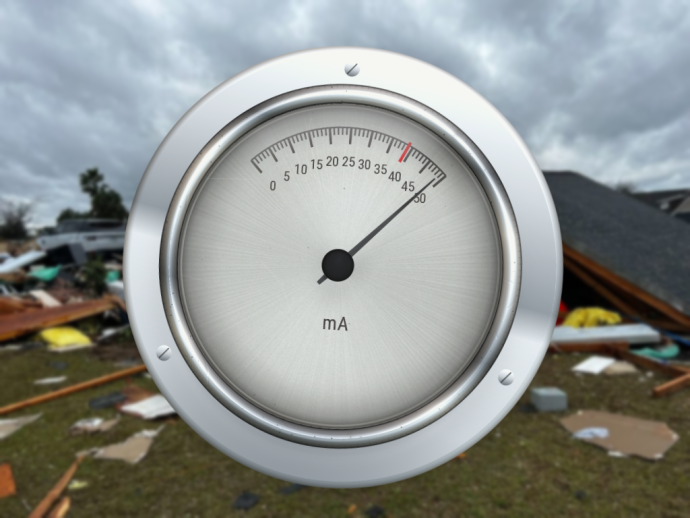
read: 49 mA
